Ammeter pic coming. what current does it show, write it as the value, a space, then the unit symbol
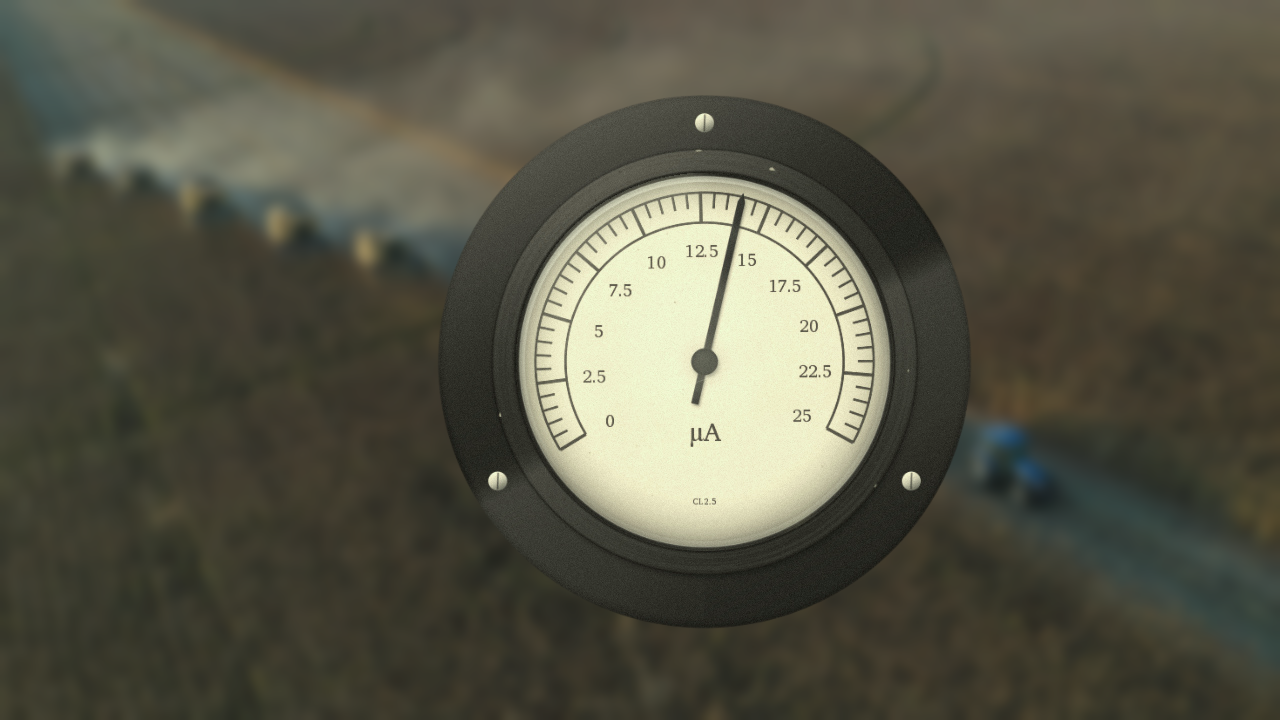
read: 14 µA
